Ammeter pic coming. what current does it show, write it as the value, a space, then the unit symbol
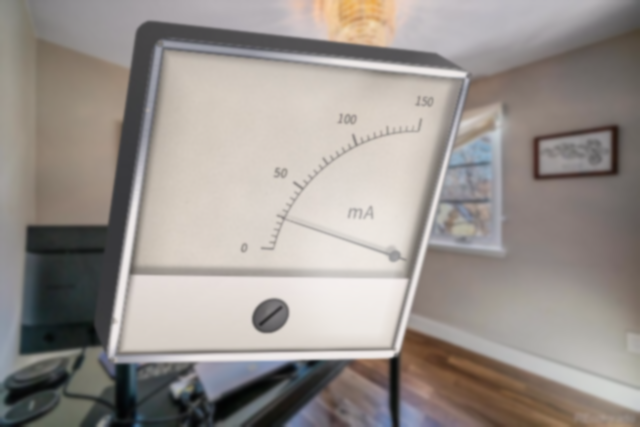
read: 25 mA
